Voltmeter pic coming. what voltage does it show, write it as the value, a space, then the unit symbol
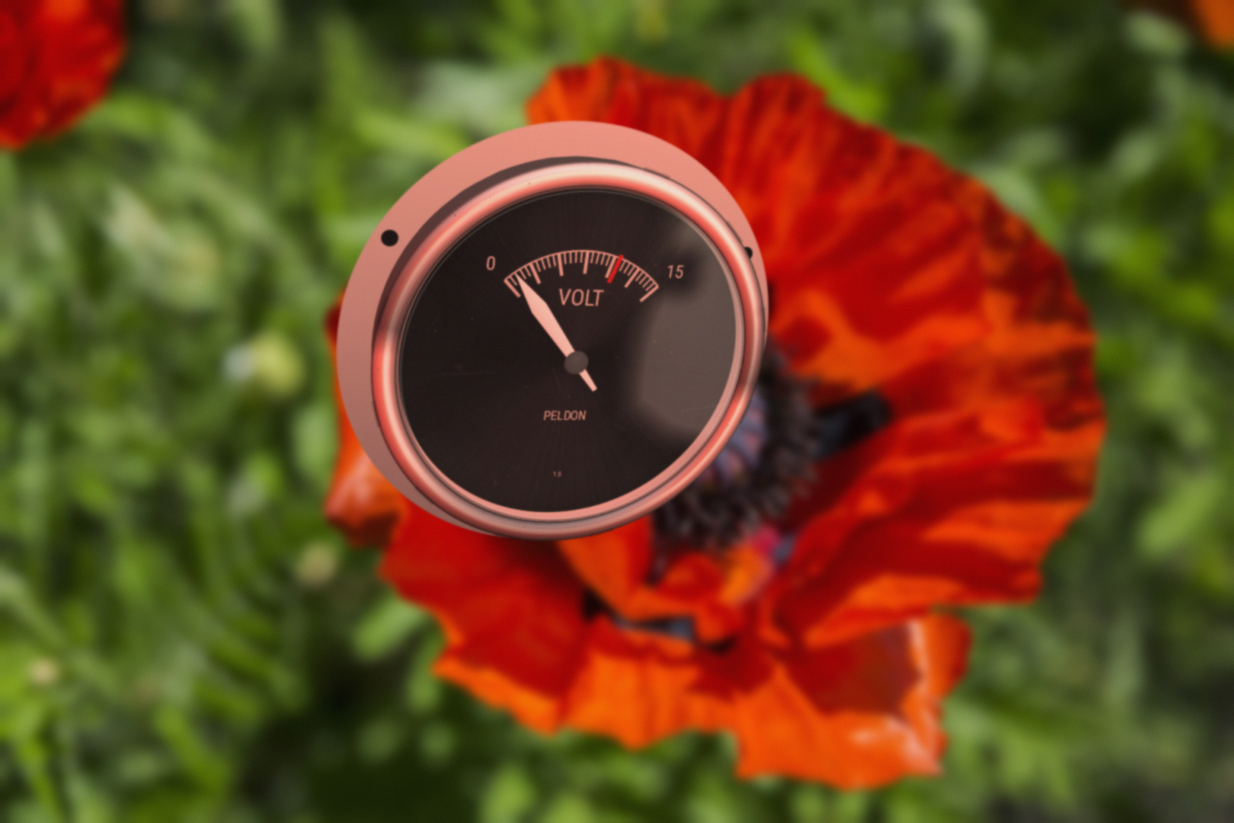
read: 1 V
